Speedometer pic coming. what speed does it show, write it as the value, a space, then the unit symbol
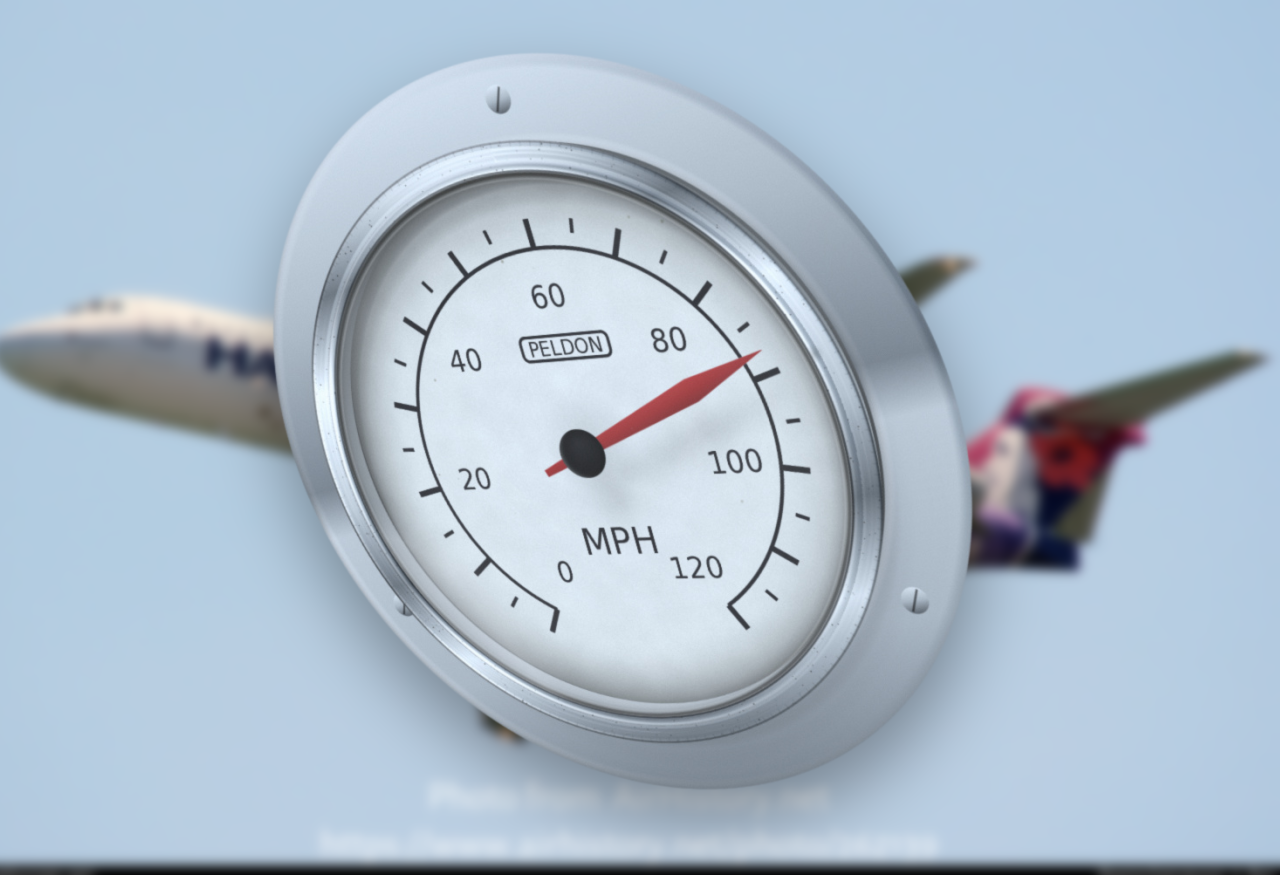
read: 87.5 mph
